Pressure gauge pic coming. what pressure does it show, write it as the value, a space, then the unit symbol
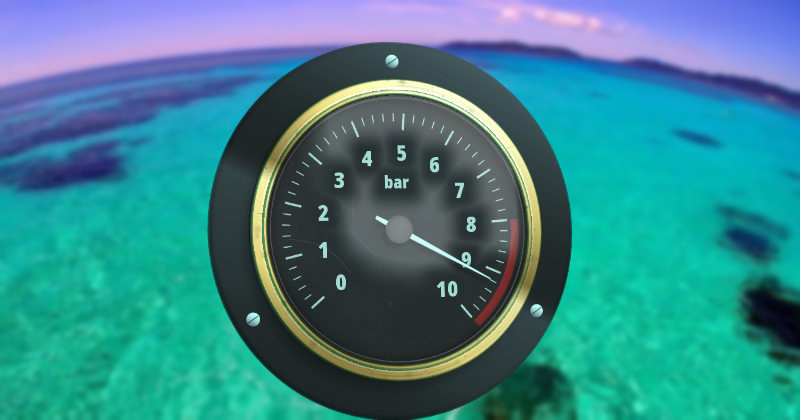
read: 9.2 bar
